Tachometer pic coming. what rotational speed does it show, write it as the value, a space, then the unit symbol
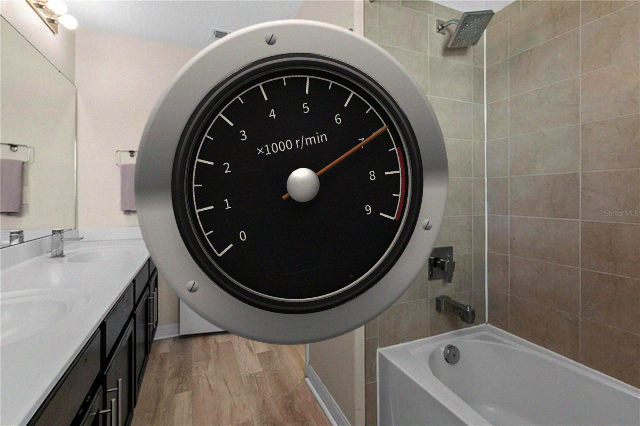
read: 7000 rpm
